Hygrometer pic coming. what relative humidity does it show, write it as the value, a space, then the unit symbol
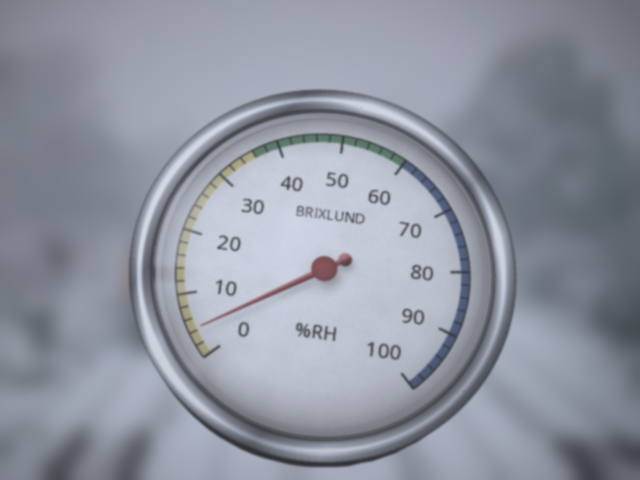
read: 4 %
